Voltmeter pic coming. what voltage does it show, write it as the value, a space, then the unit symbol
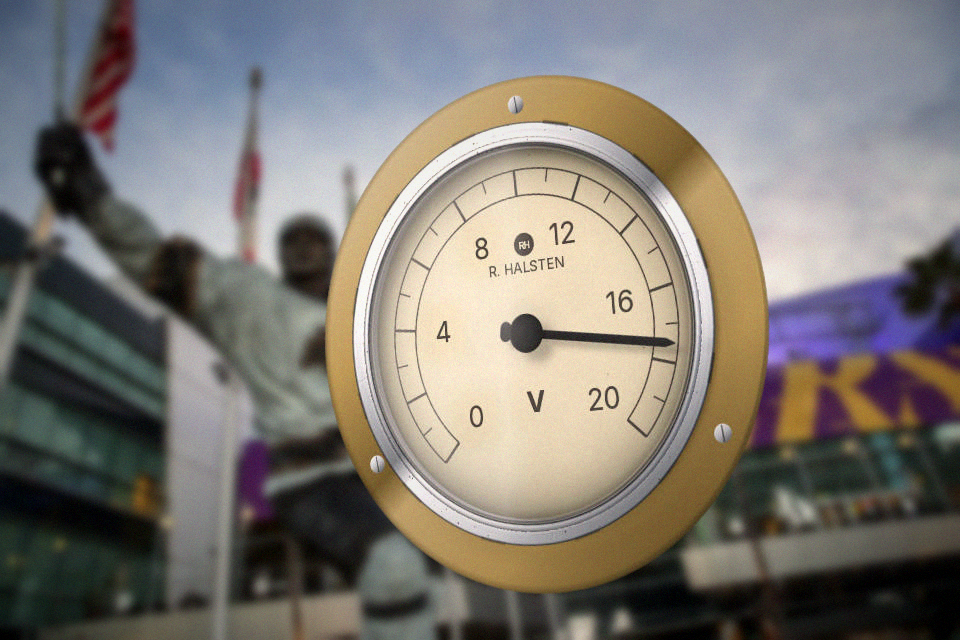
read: 17.5 V
